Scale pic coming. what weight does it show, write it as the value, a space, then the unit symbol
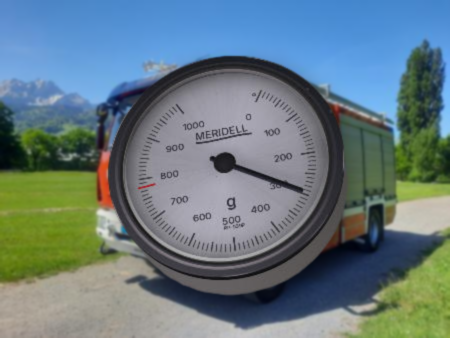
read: 300 g
